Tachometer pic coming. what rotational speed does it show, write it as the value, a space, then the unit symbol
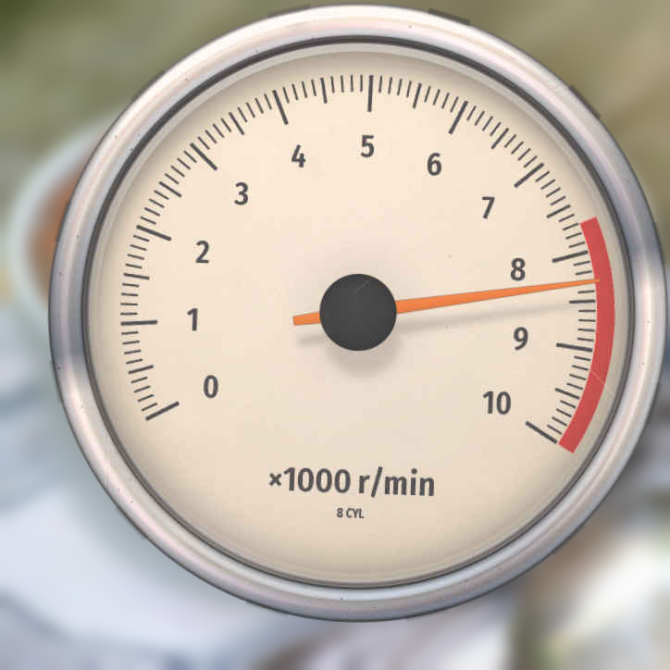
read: 8300 rpm
